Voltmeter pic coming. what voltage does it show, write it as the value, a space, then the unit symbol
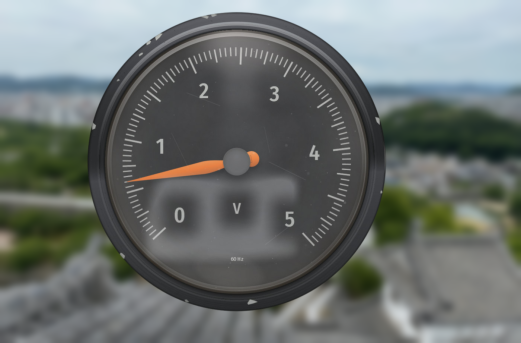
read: 0.6 V
